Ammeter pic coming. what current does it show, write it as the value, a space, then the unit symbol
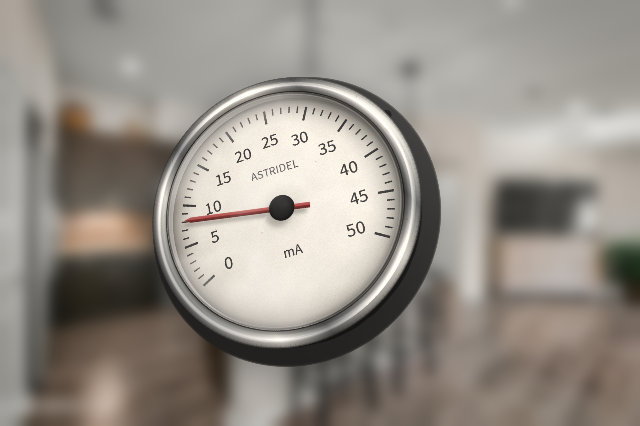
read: 8 mA
